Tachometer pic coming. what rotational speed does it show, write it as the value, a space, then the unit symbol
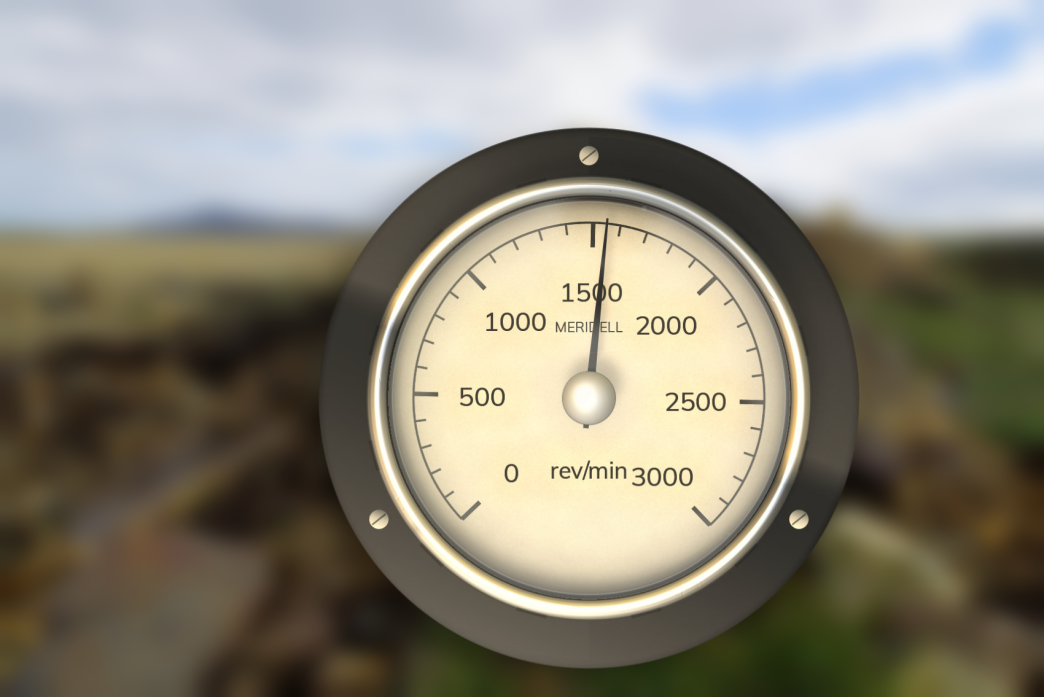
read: 1550 rpm
